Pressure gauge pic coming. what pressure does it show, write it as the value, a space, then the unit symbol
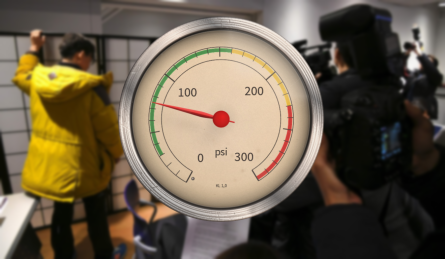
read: 75 psi
